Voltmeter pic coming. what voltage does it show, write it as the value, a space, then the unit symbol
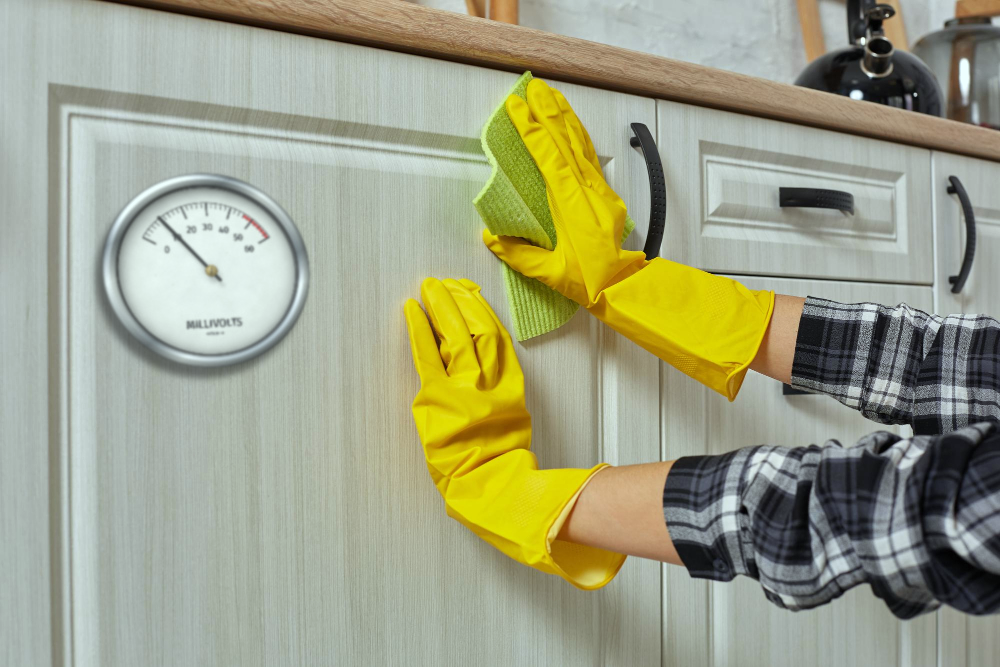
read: 10 mV
